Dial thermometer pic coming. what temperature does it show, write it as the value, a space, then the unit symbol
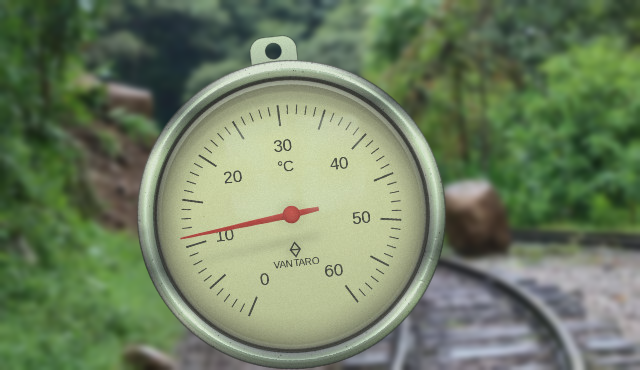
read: 11 °C
